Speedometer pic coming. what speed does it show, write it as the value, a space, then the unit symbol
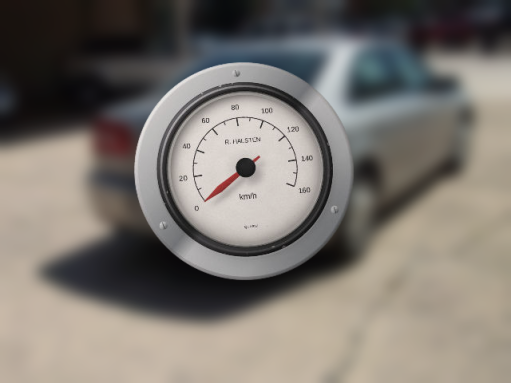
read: 0 km/h
